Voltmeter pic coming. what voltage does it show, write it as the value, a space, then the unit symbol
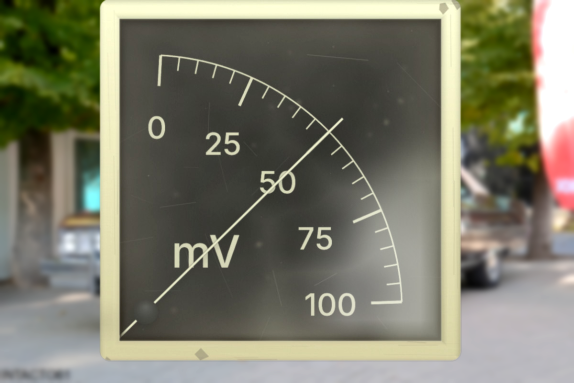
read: 50 mV
